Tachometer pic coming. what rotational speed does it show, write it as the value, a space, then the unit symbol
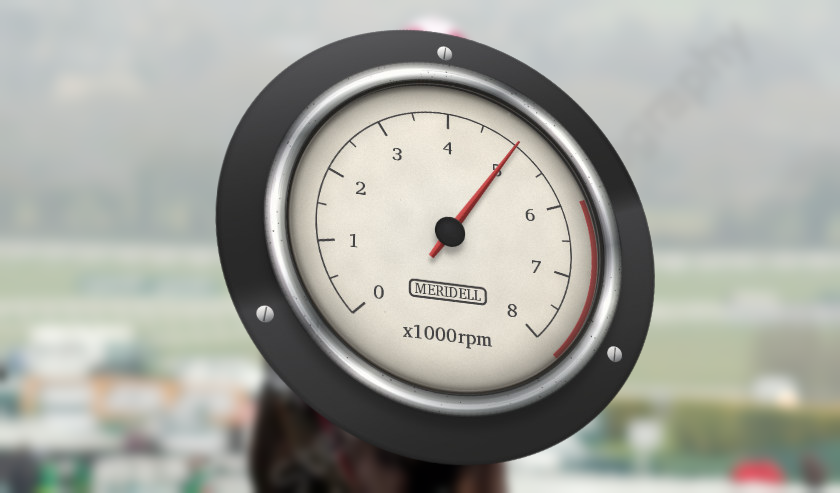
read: 5000 rpm
